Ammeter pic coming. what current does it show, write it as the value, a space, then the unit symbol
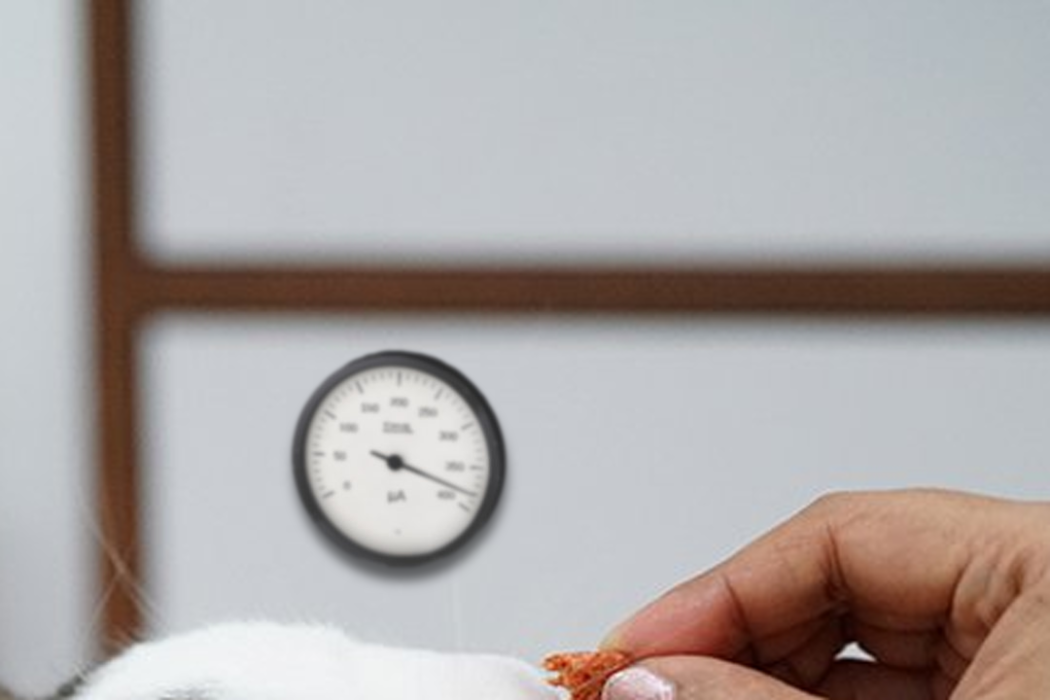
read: 380 µA
